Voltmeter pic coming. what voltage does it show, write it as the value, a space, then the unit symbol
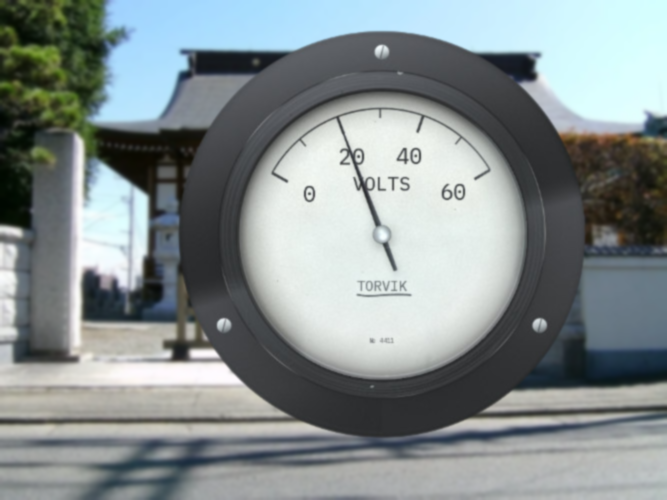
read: 20 V
